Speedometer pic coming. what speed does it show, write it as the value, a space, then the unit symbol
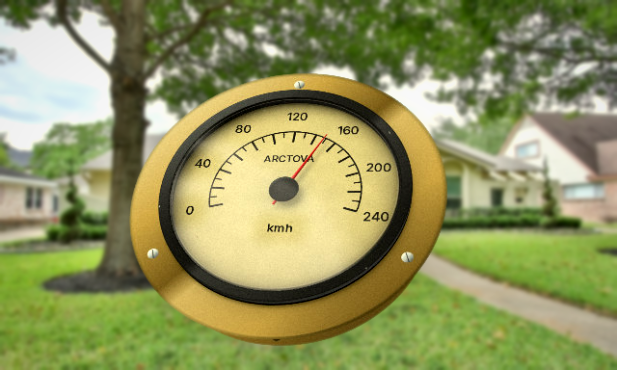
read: 150 km/h
